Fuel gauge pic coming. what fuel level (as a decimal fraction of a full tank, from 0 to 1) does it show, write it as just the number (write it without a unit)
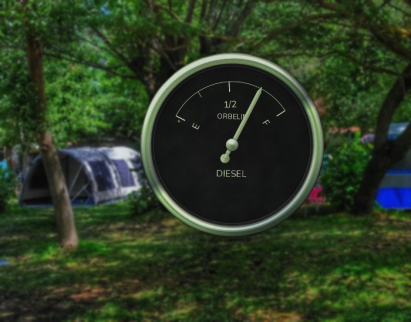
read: 0.75
